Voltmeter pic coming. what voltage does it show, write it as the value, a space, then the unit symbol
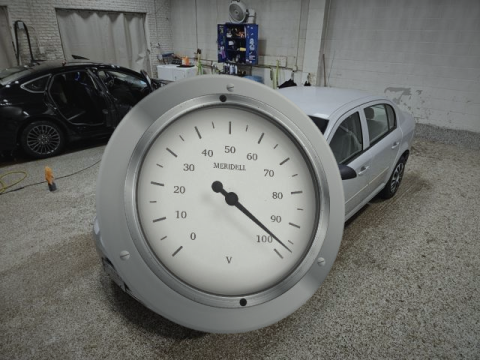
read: 97.5 V
